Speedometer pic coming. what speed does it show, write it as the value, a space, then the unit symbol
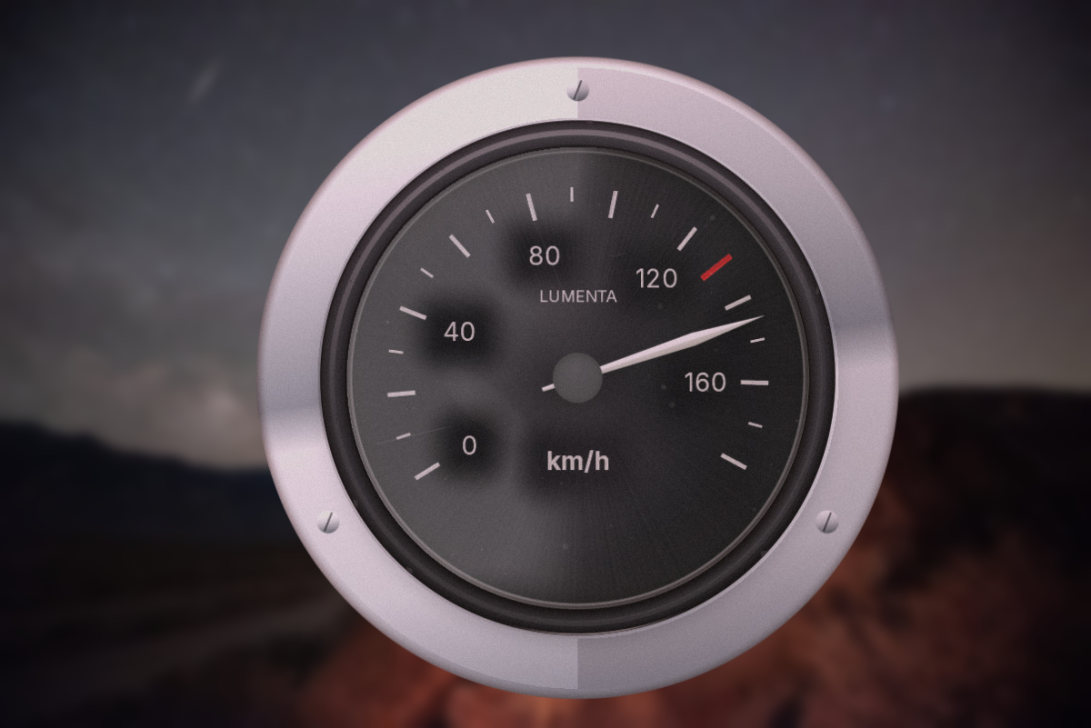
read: 145 km/h
